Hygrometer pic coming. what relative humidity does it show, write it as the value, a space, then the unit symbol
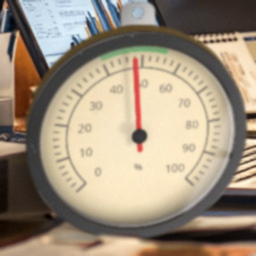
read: 48 %
